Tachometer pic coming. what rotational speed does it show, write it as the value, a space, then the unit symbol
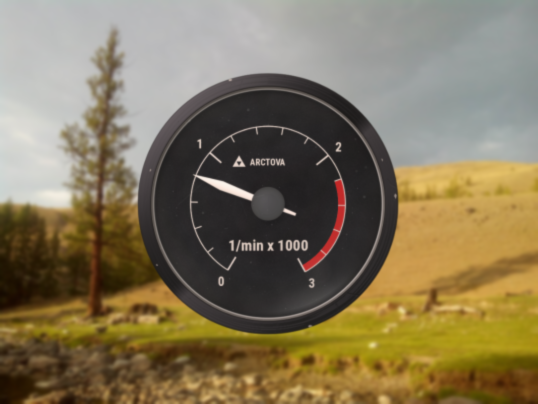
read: 800 rpm
